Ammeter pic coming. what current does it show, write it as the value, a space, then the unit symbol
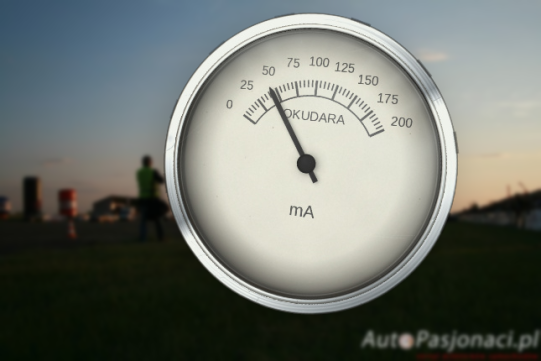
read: 45 mA
